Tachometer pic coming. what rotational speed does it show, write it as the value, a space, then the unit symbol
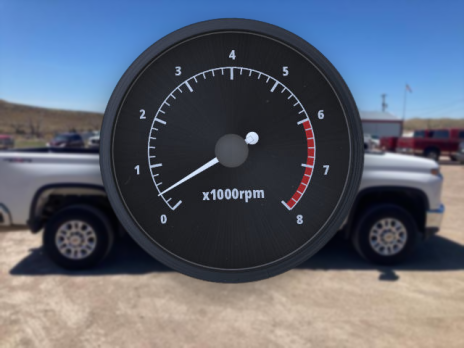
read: 400 rpm
